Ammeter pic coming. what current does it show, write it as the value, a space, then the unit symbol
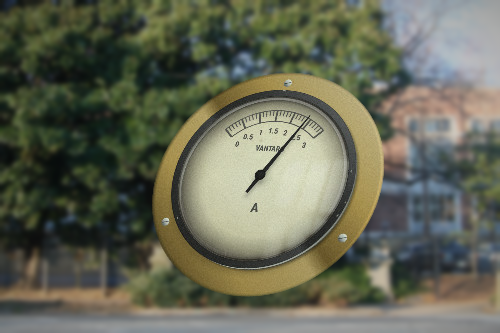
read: 2.5 A
